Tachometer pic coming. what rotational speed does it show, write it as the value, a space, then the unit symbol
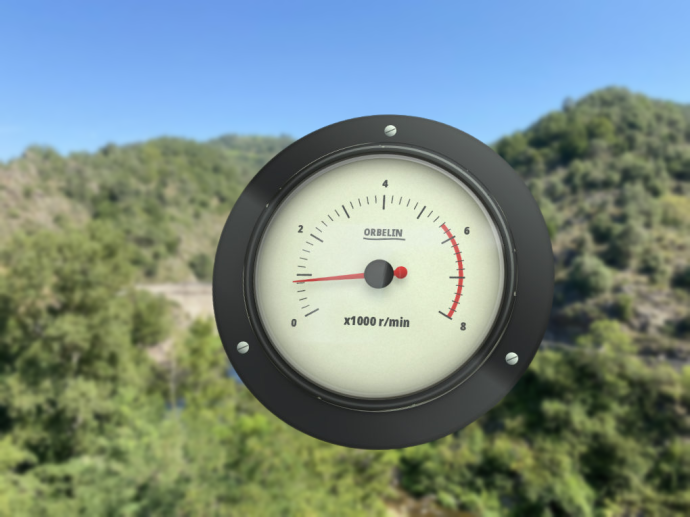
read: 800 rpm
